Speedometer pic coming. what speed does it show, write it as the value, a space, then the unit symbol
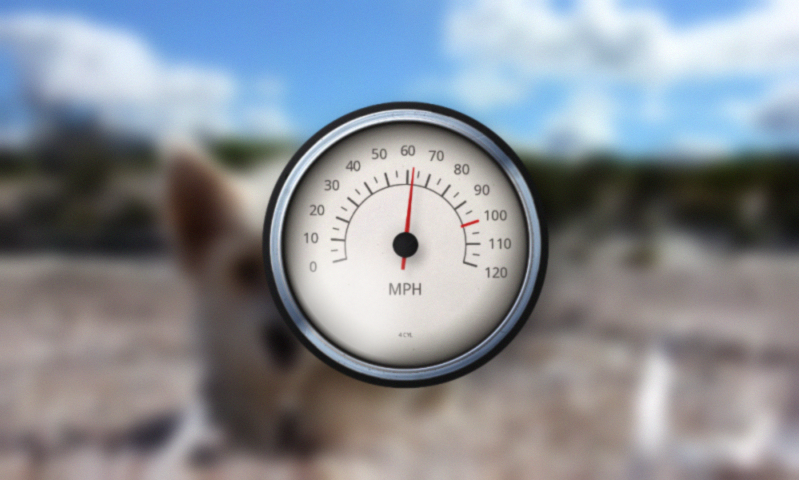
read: 62.5 mph
